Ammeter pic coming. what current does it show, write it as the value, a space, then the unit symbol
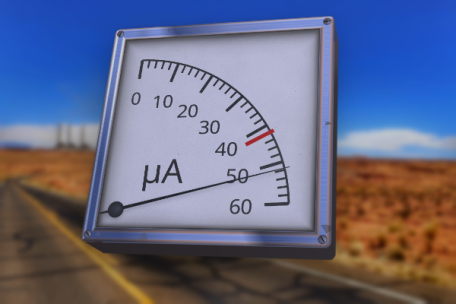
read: 52 µA
